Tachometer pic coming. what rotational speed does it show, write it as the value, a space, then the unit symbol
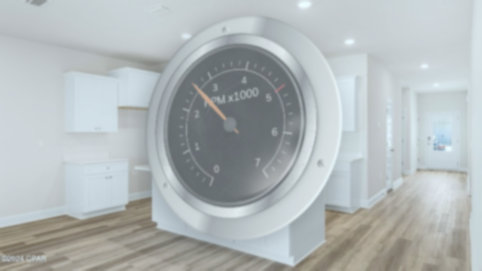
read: 2600 rpm
